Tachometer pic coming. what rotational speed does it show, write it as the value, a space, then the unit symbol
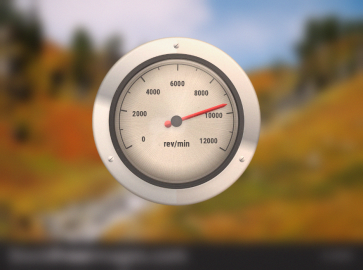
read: 9500 rpm
